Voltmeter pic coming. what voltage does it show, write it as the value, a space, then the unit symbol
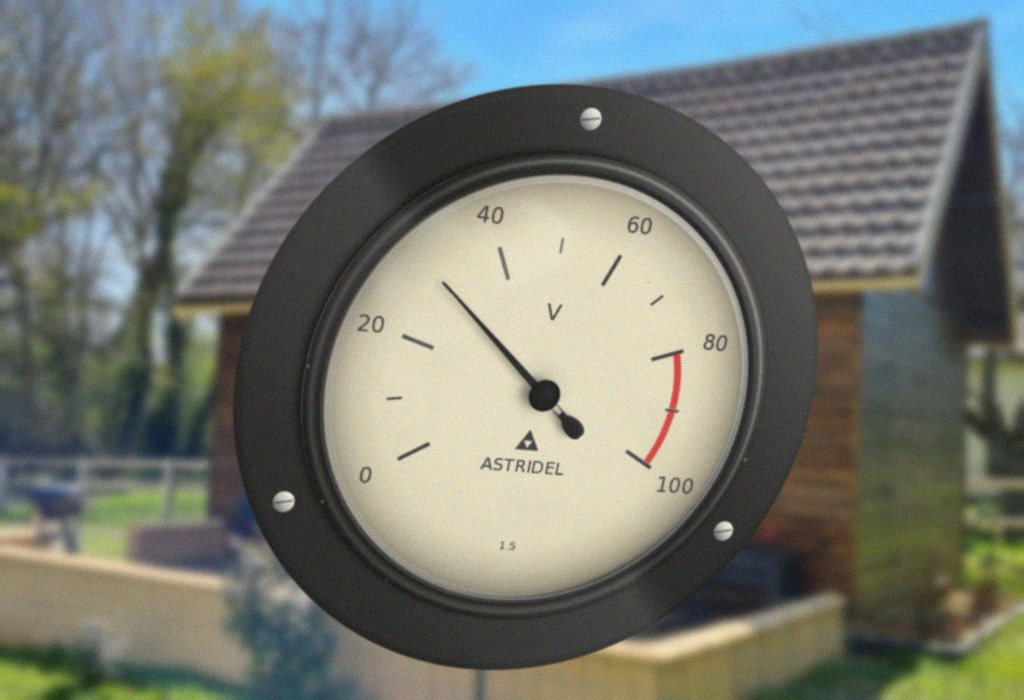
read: 30 V
